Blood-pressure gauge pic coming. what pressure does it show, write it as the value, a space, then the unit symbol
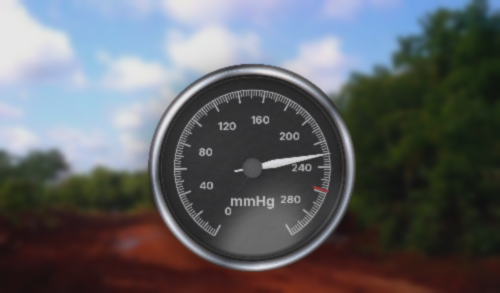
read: 230 mmHg
